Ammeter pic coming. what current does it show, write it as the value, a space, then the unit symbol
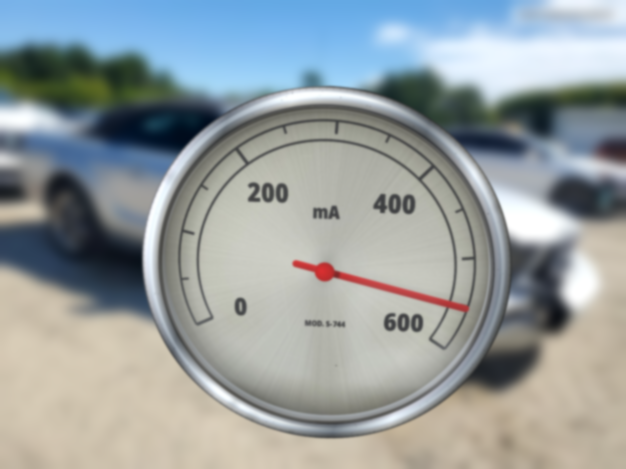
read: 550 mA
